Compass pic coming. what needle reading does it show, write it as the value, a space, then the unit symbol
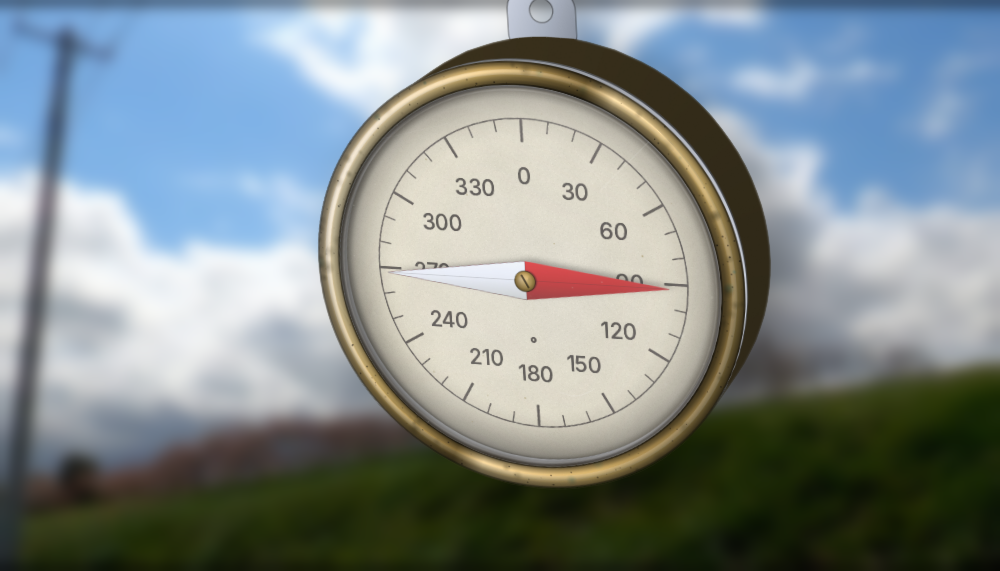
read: 90 °
